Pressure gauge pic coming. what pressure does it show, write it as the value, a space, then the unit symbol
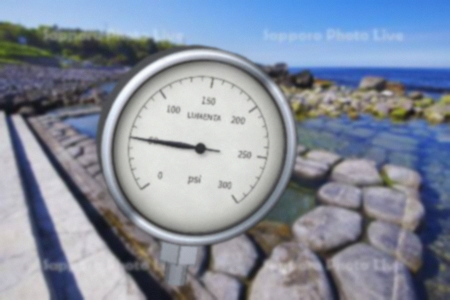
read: 50 psi
